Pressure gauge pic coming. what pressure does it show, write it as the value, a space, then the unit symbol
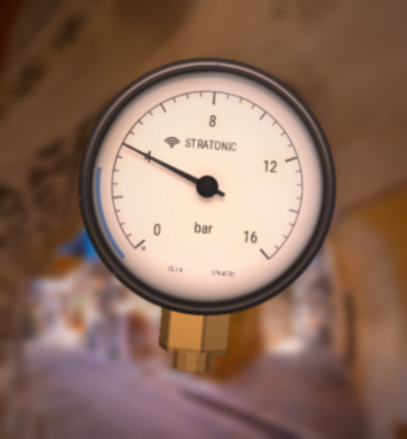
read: 4 bar
